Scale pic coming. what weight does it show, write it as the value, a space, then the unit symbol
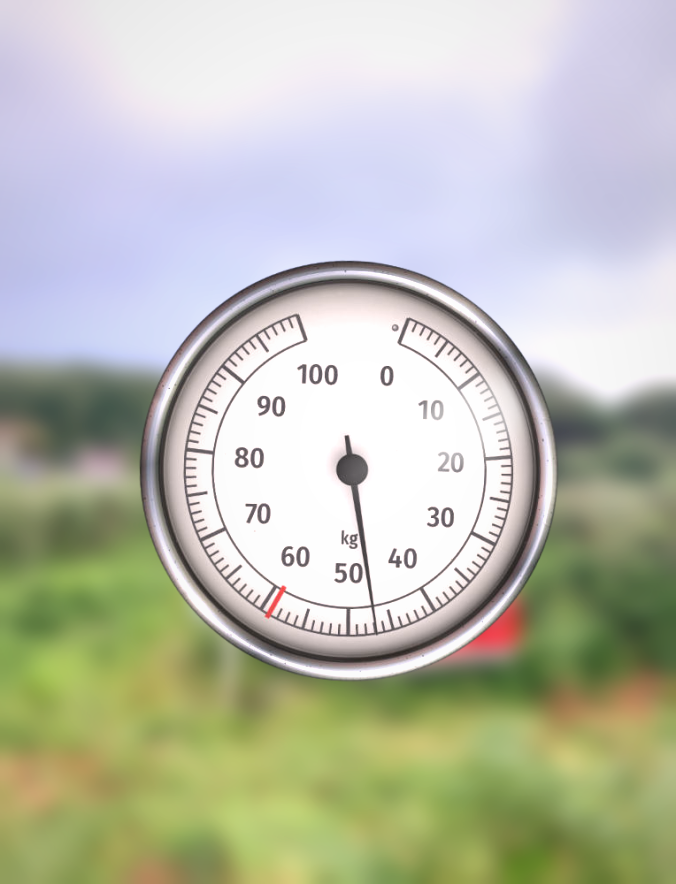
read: 47 kg
